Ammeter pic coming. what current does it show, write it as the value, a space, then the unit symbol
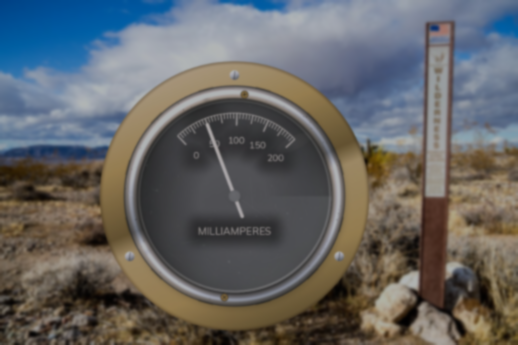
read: 50 mA
